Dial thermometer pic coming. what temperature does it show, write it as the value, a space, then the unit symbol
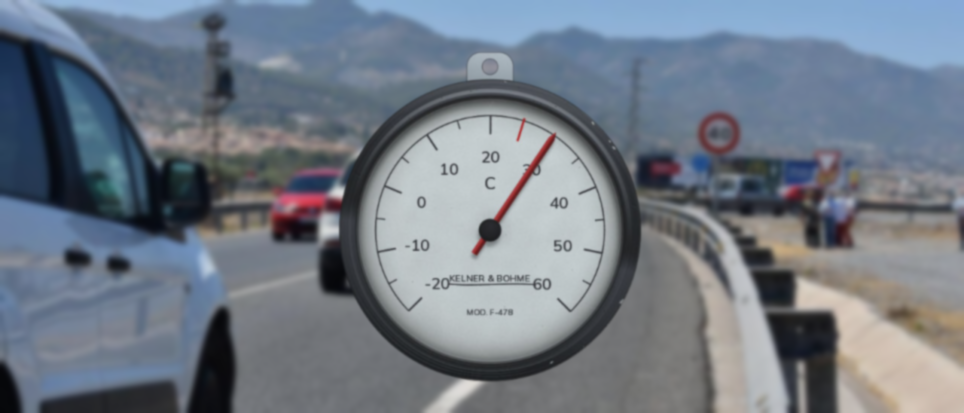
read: 30 °C
